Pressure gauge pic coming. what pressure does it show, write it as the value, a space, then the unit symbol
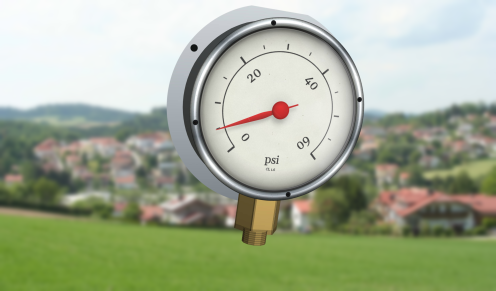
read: 5 psi
